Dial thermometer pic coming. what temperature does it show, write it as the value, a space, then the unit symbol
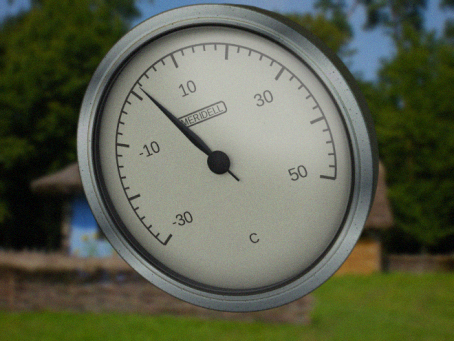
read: 2 °C
